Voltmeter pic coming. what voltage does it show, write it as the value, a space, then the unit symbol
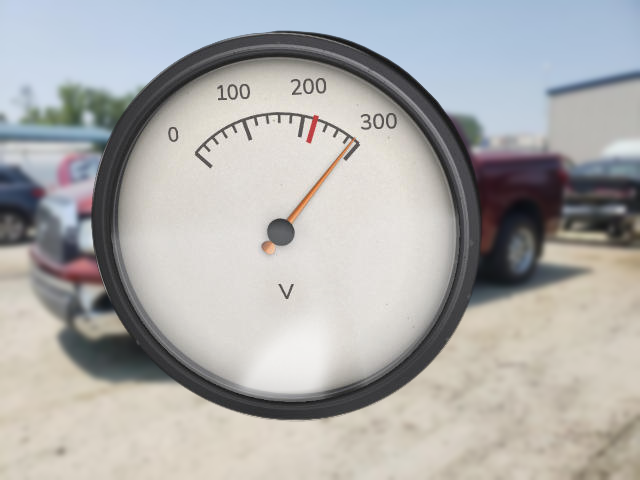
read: 290 V
